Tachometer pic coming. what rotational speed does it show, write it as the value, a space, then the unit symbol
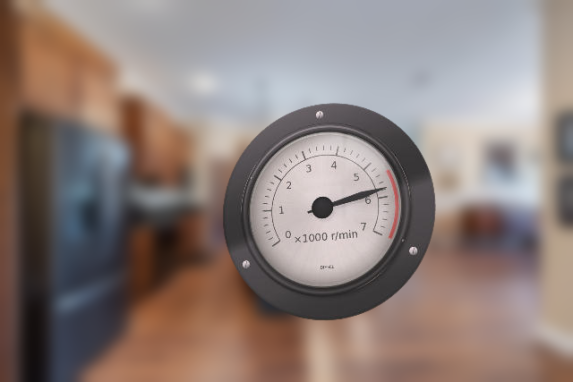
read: 5800 rpm
